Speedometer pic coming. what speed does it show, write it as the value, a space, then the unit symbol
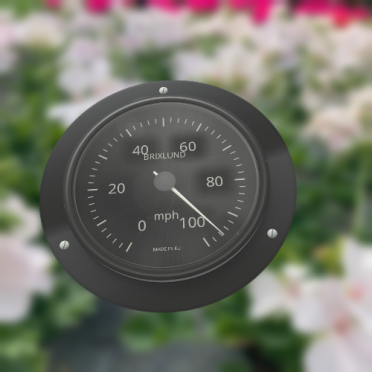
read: 96 mph
